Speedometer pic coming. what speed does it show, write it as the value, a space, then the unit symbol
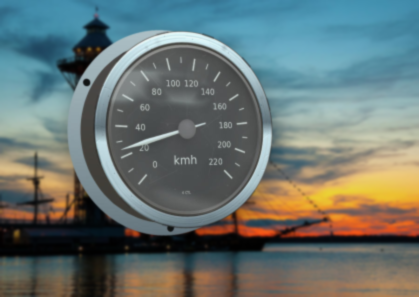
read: 25 km/h
